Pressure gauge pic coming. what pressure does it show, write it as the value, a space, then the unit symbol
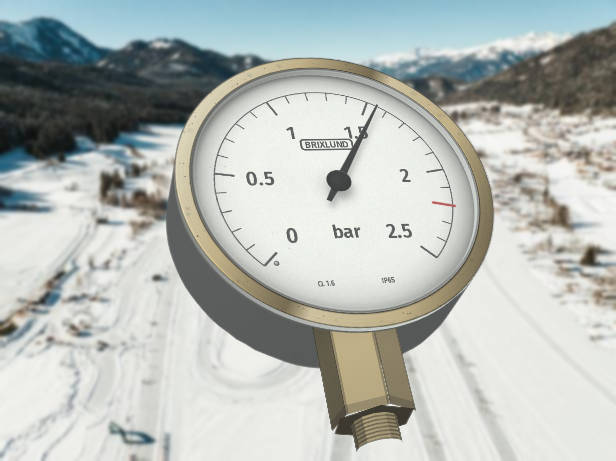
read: 1.55 bar
